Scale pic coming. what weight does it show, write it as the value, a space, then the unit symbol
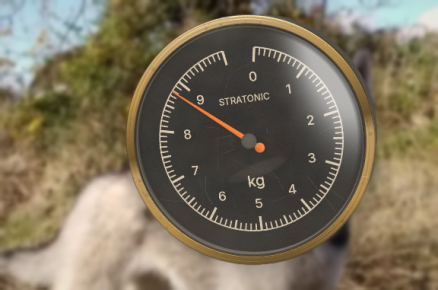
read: 8.8 kg
